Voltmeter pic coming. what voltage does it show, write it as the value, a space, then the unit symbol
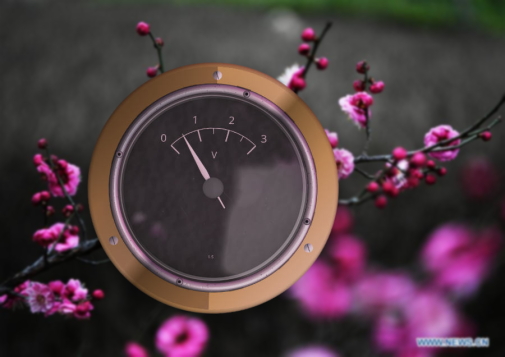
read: 0.5 V
